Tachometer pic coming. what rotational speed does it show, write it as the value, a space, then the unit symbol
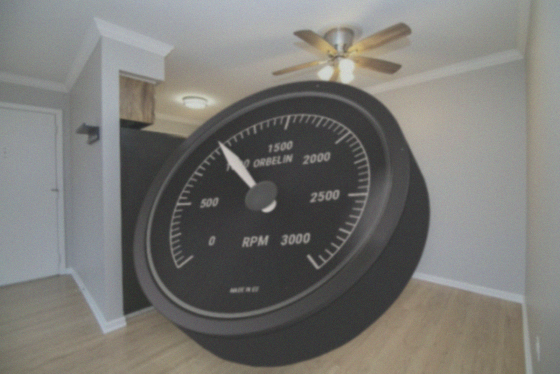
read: 1000 rpm
